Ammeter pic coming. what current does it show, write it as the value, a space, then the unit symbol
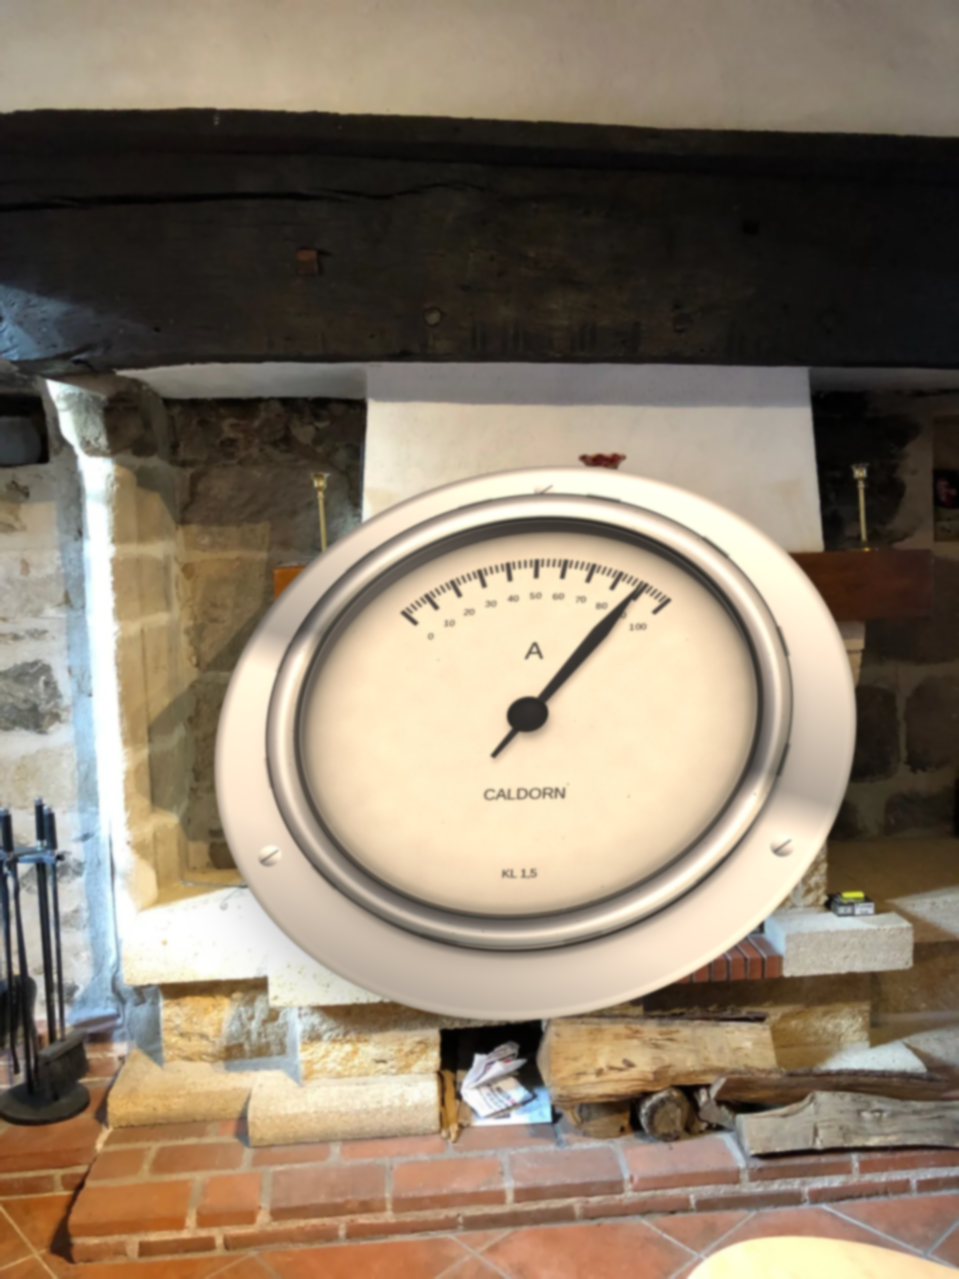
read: 90 A
